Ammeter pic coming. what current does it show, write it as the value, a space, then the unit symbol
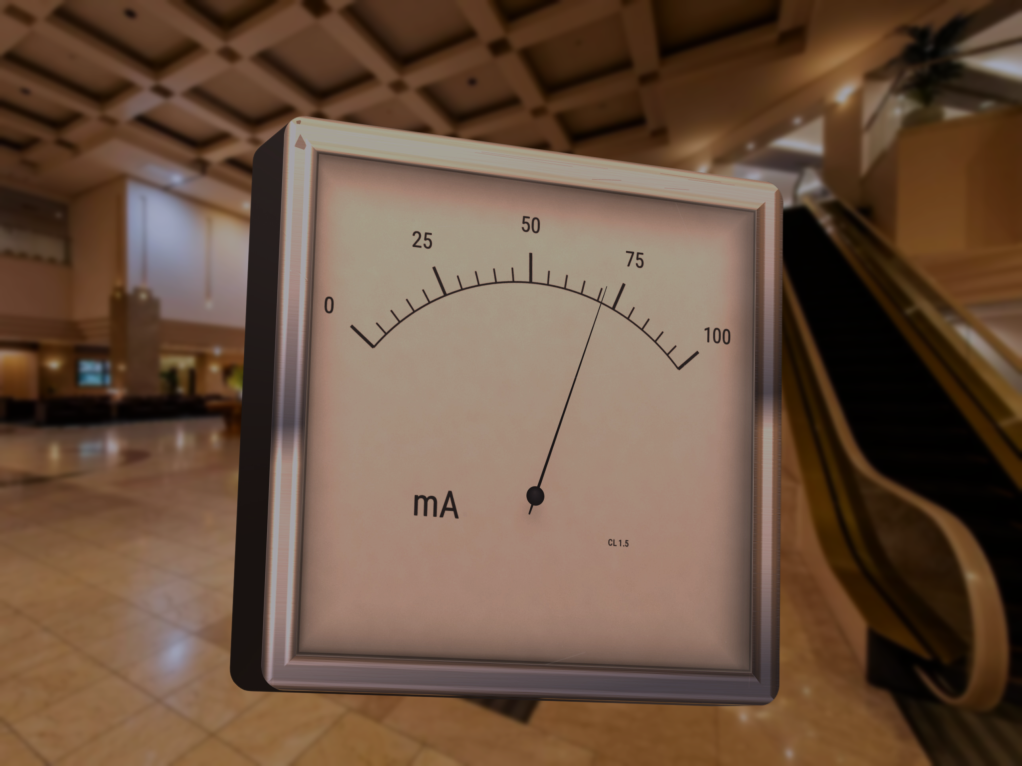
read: 70 mA
